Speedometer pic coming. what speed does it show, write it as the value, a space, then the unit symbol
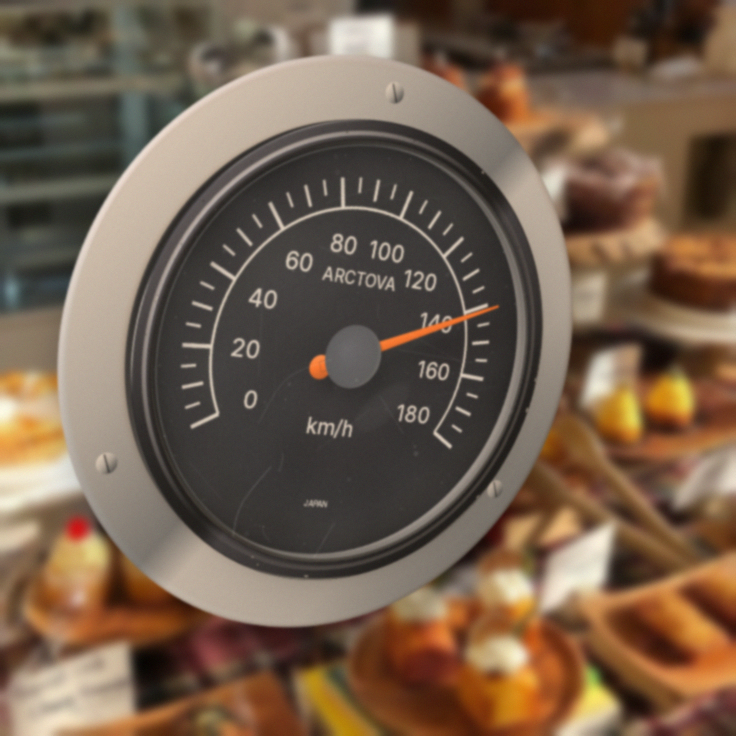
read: 140 km/h
